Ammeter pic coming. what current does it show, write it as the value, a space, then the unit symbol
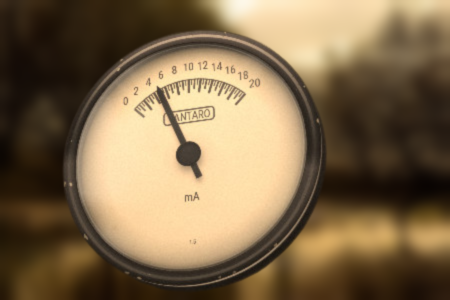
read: 5 mA
